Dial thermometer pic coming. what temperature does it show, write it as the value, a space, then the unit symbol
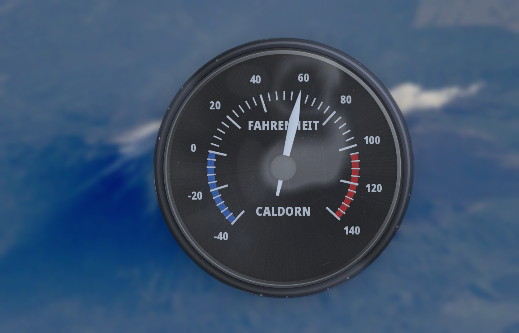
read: 60 °F
